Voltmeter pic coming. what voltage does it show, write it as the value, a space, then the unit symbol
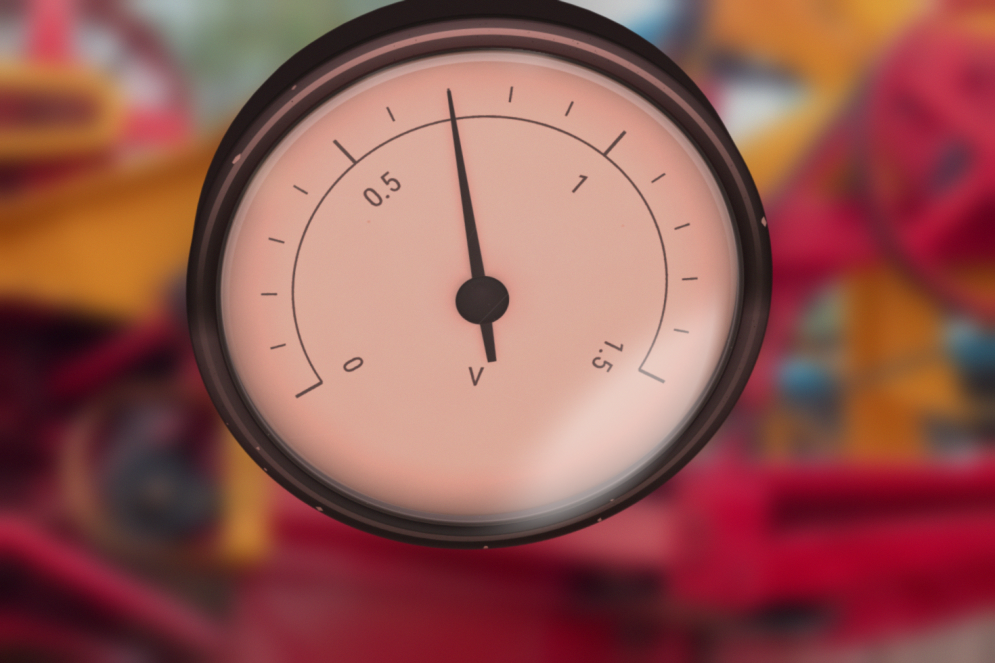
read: 0.7 V
